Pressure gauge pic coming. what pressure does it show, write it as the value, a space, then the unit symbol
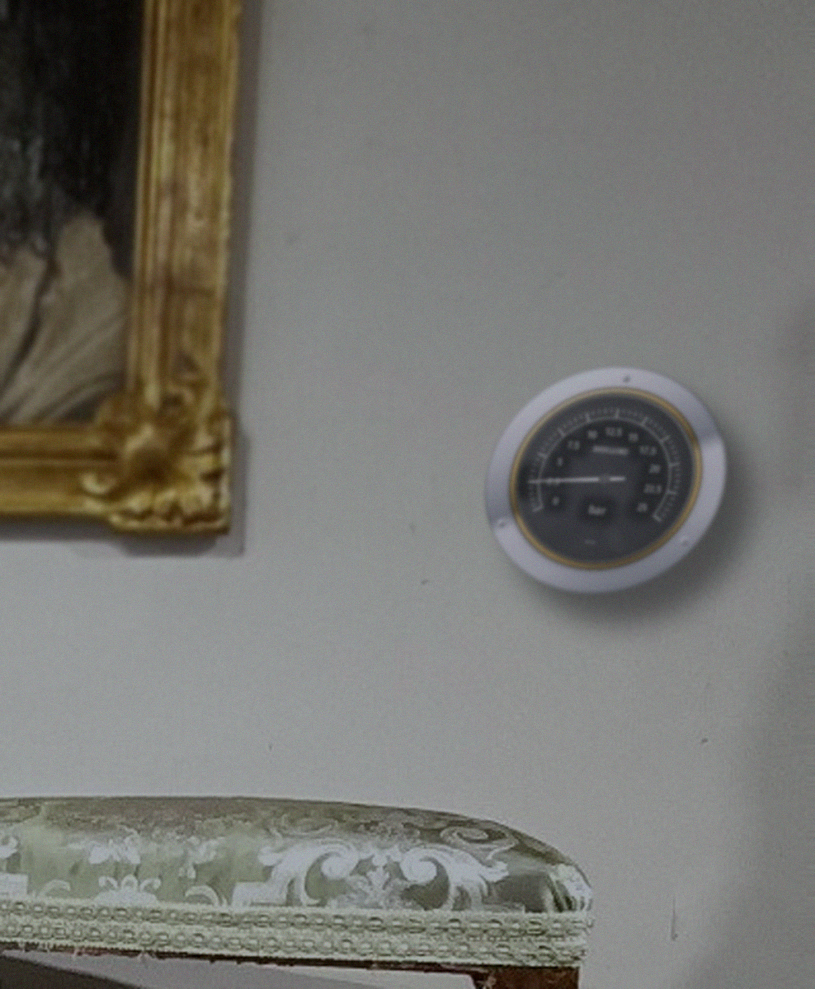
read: 2.5 bar
